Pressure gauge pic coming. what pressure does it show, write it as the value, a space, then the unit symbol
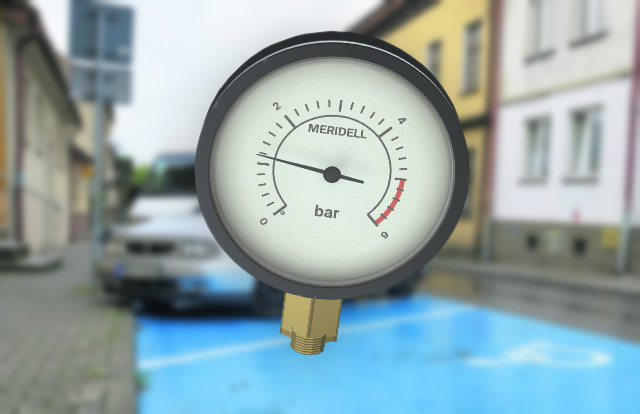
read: 1.2 bar
